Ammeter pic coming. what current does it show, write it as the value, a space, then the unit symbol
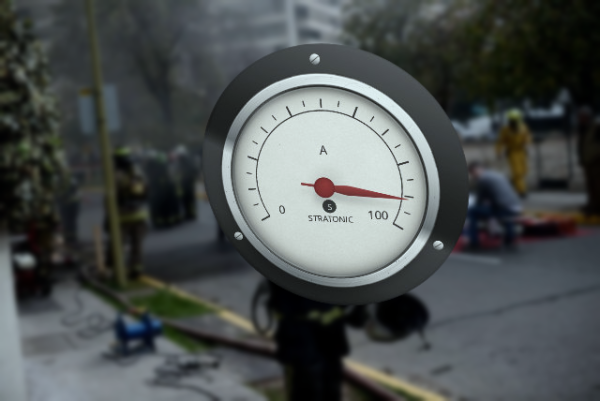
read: 90 A
